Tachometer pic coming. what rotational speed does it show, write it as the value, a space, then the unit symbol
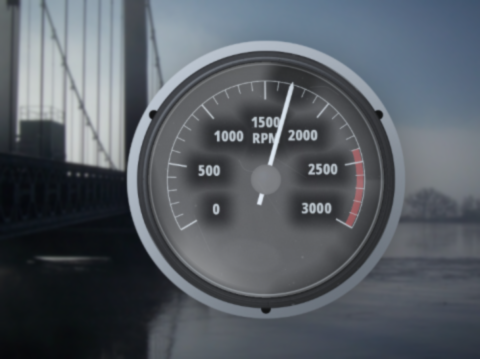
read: 1700 rpm
